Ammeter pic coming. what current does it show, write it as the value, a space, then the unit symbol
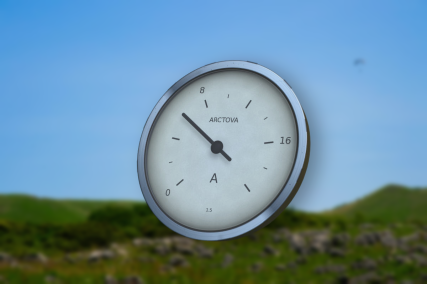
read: 6 A
